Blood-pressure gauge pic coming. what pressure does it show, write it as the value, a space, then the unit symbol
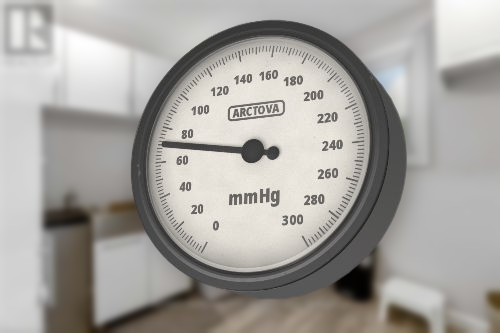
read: 70 mmHg
